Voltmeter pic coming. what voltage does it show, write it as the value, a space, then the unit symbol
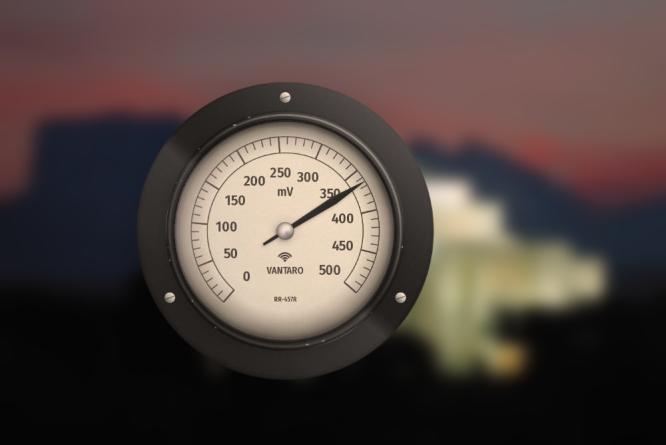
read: 365 mV
